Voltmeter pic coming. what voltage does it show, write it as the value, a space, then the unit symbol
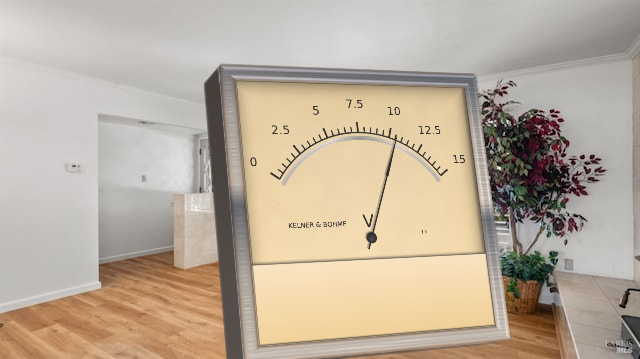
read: 10.5 V
